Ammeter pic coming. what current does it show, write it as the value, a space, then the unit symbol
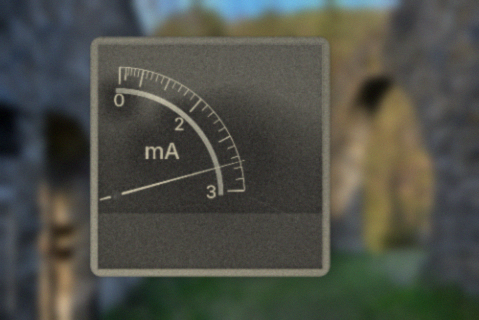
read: 2.75 mA
